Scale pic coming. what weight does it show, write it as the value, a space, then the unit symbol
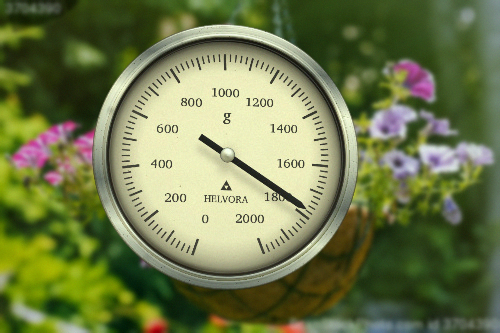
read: 1780 g
